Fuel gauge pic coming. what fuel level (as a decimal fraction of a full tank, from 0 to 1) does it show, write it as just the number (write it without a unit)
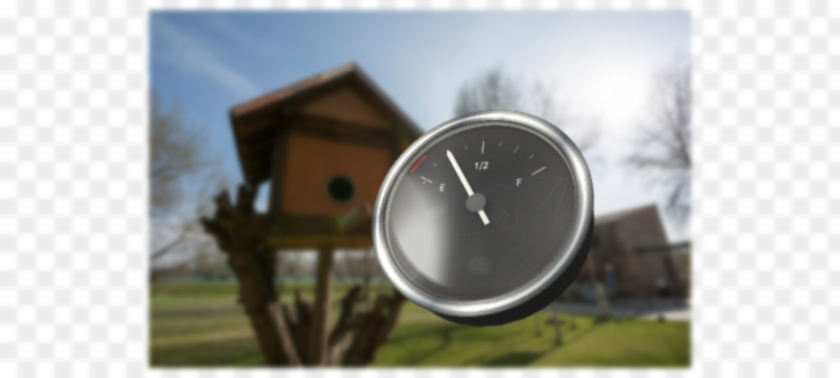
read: 0.25
